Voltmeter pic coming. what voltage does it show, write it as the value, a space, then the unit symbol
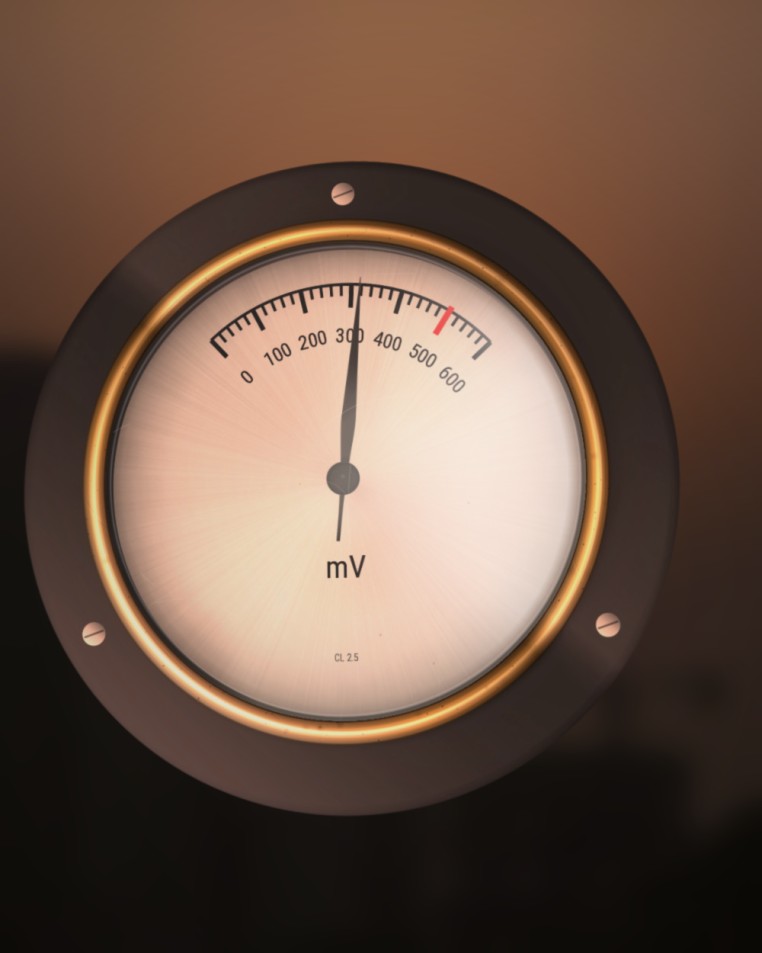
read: 320 mV
